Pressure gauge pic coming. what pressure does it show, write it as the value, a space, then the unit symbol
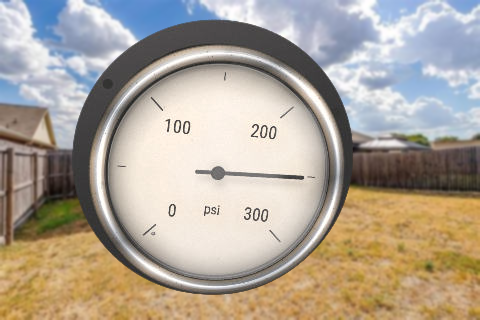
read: 250 psi
